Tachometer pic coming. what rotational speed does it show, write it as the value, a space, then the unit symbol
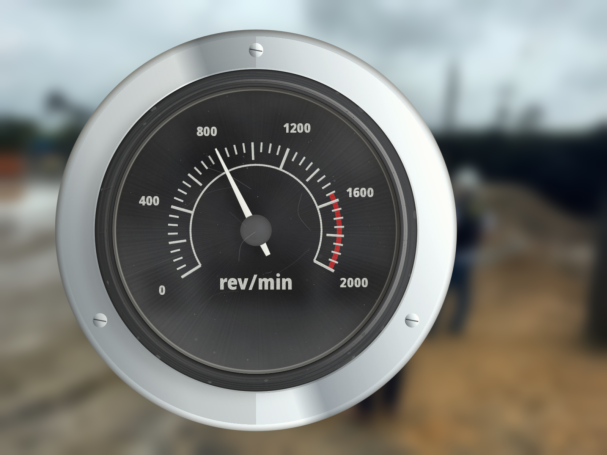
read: 800 rpm
